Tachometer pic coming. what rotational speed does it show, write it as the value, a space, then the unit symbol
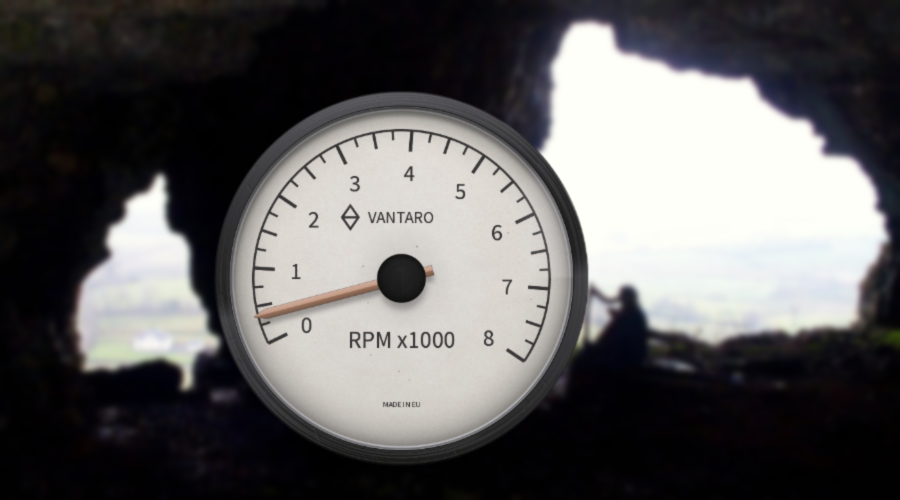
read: 375 rpm
